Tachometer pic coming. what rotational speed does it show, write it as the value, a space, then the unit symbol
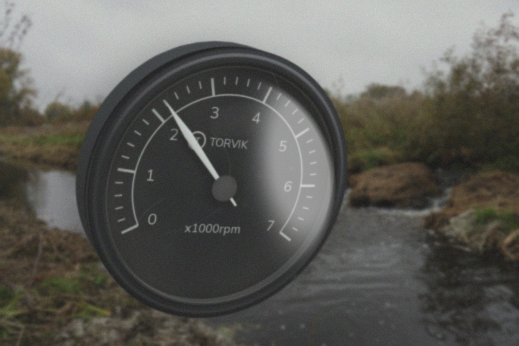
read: 2200 rpm
